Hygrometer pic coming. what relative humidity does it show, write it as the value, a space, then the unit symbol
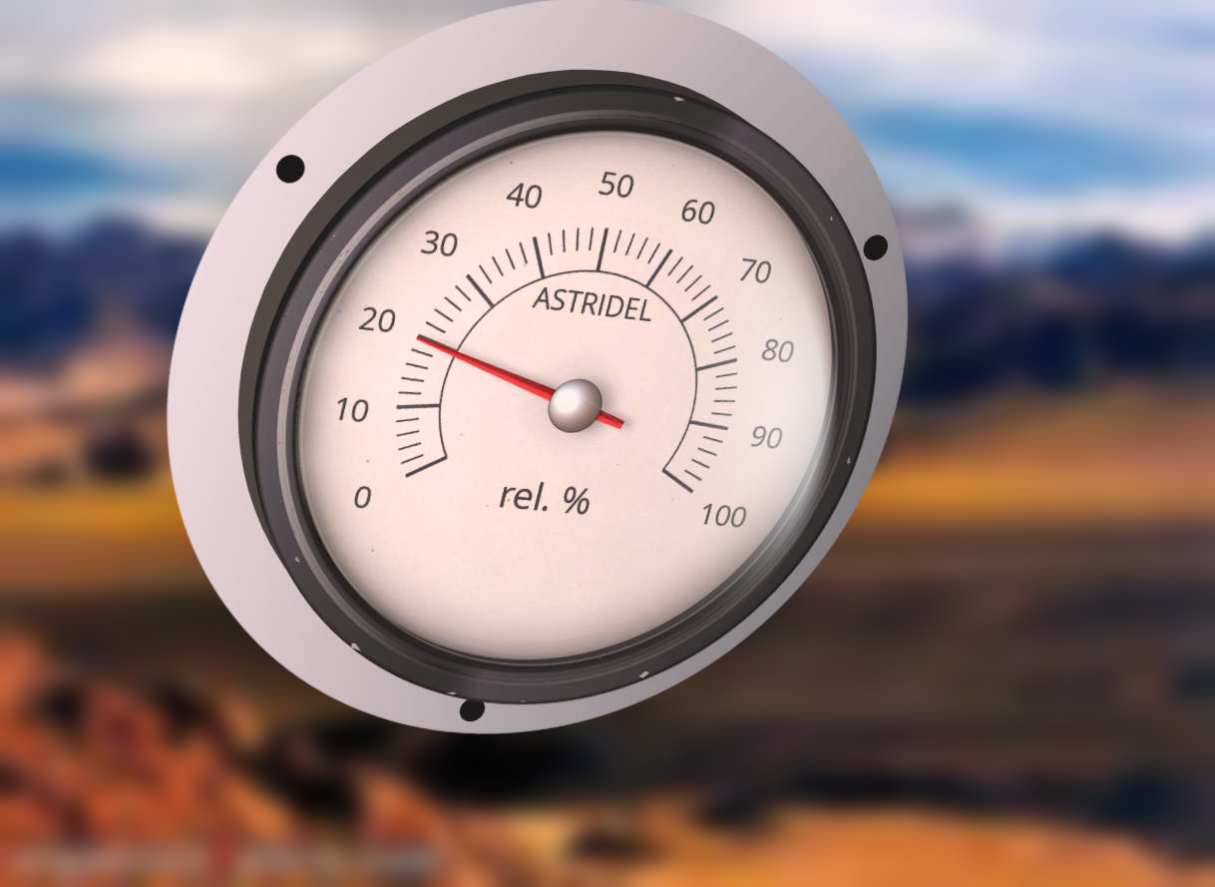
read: 20 %
